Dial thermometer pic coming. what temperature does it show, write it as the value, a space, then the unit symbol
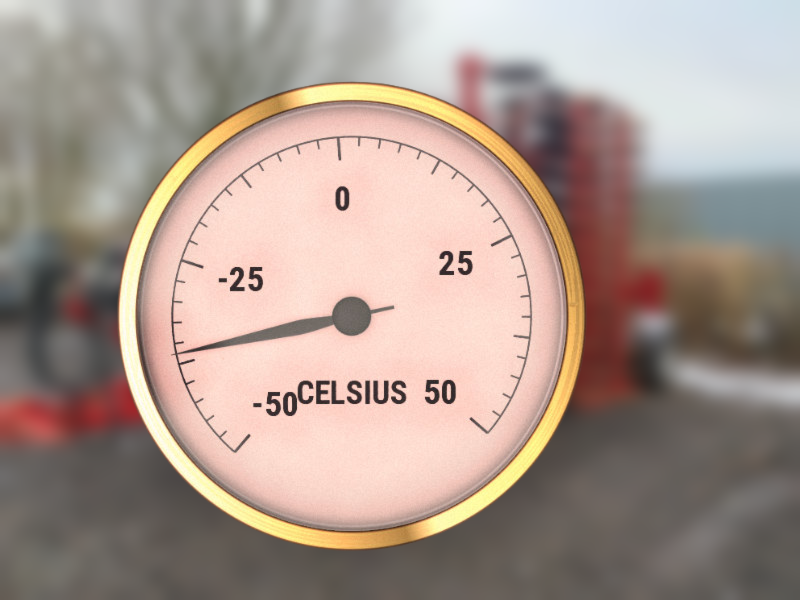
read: -36.25 °C
